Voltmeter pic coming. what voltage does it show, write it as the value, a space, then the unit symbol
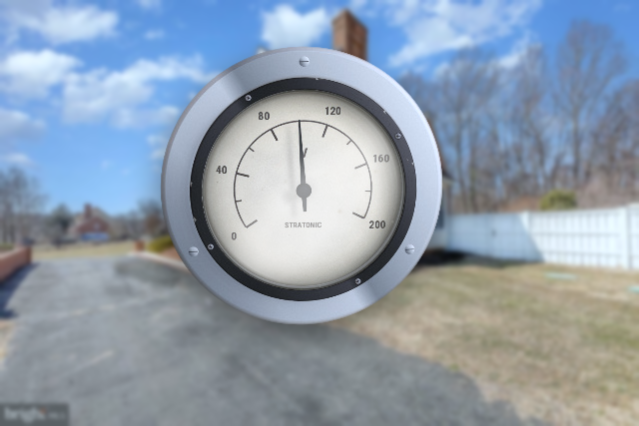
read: 100 V
